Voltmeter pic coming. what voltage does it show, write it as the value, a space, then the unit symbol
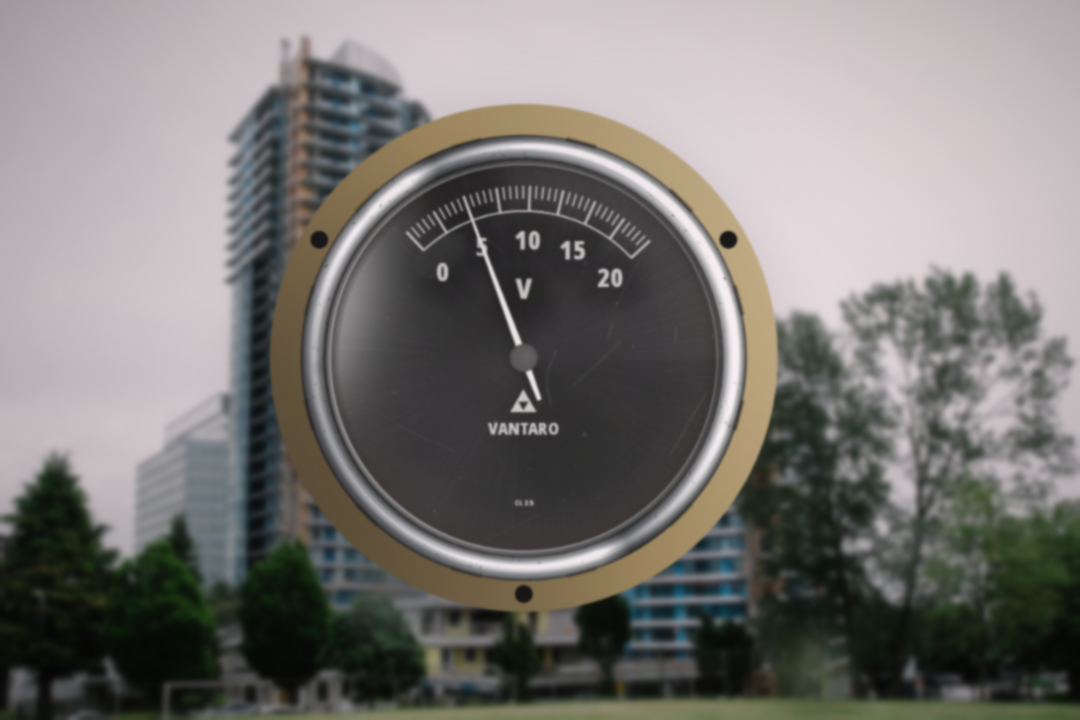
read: 5 V
